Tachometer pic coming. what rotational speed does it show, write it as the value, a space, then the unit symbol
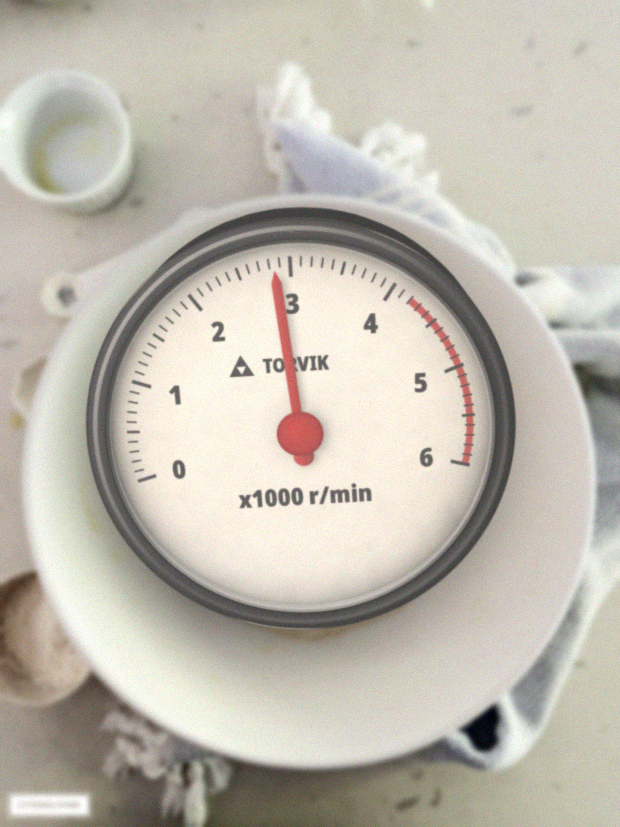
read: 2850 rpm
